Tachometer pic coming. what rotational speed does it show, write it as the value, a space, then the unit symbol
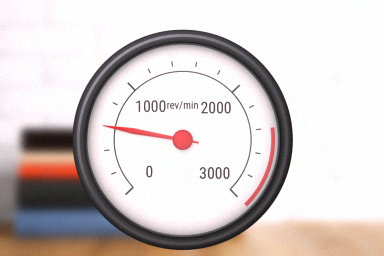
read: 600 rpm
